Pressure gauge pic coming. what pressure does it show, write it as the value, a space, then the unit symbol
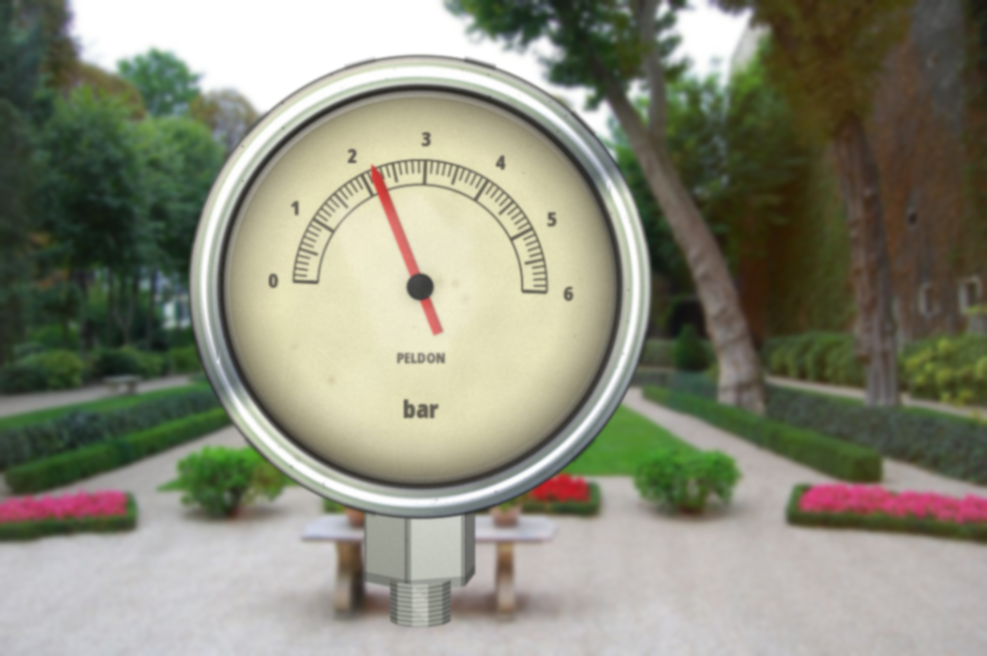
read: 2.2 bar
